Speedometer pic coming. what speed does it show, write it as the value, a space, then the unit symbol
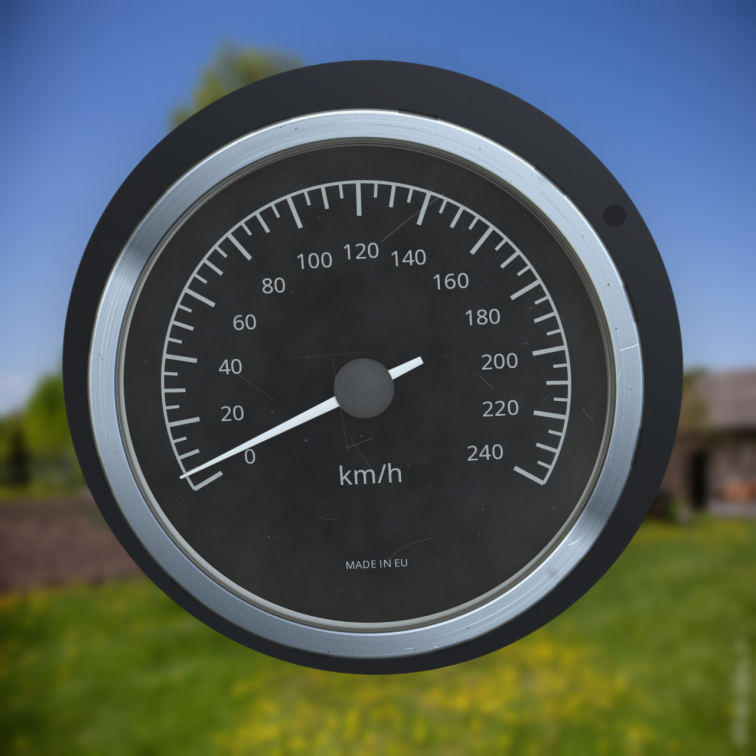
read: 5 km/h
